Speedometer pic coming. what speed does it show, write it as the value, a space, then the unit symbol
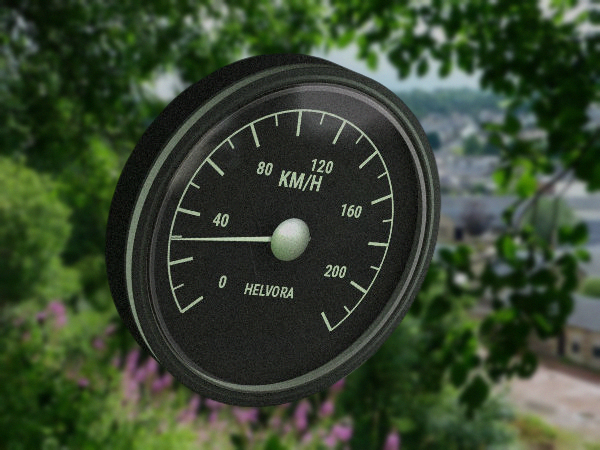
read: 30 km/h
